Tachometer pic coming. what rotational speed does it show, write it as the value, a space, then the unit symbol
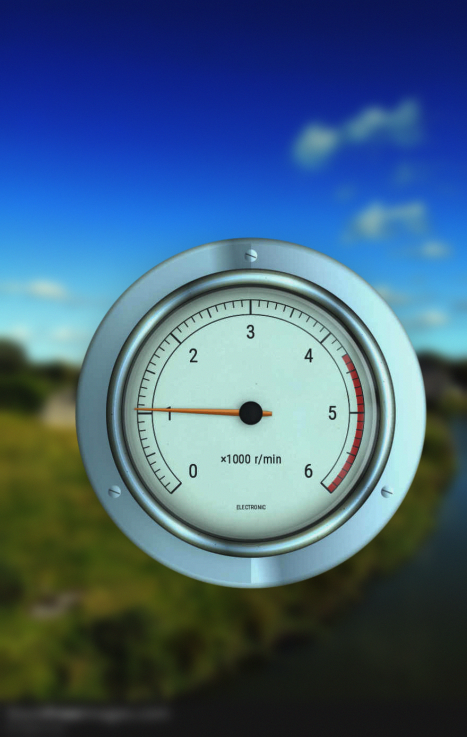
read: 1050 rpm
